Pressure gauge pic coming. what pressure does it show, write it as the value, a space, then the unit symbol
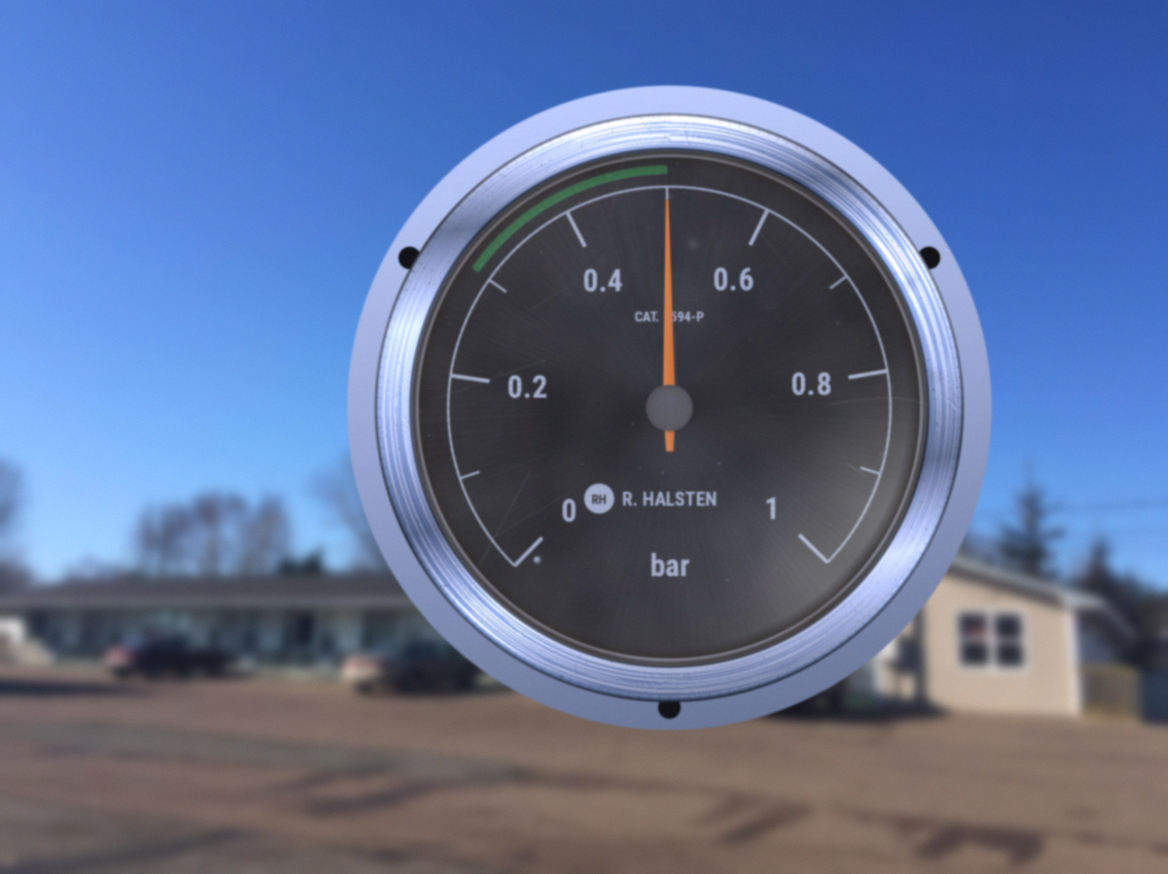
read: 0.5 bar
